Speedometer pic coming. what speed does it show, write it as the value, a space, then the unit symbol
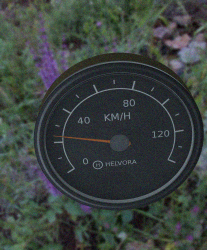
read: 25 km/h
